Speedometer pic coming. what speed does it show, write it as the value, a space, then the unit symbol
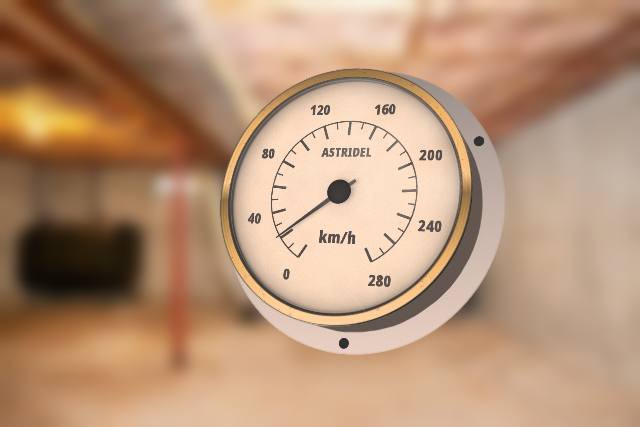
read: 20 km/h
